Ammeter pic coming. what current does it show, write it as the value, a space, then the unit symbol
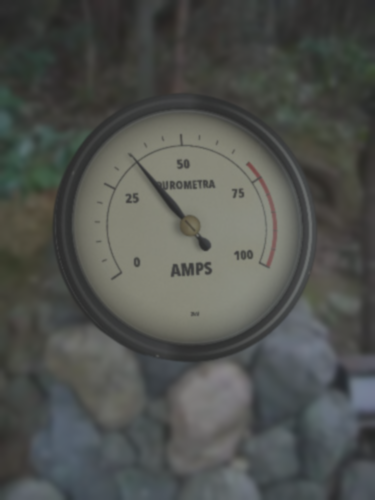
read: 35 A
